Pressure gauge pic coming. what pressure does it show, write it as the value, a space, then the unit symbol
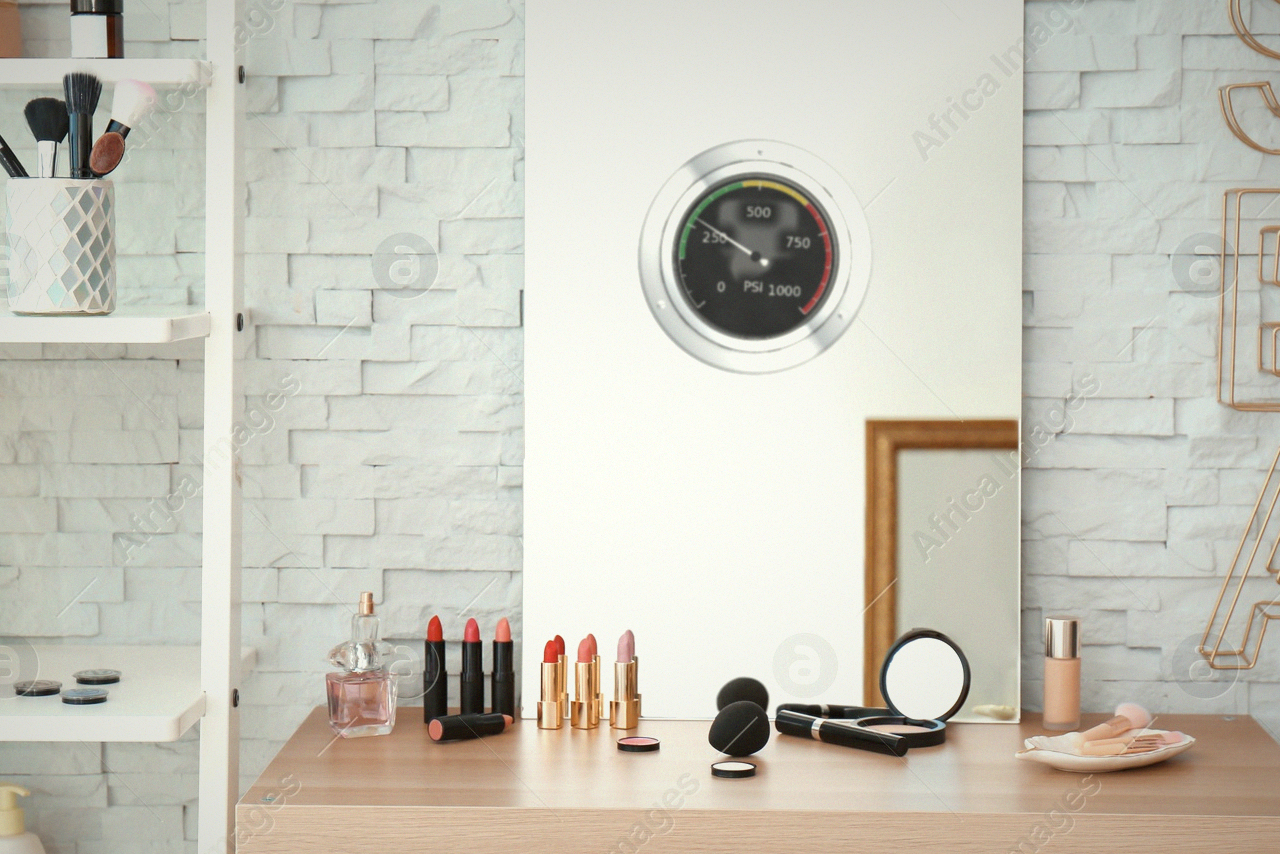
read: 275 psi
